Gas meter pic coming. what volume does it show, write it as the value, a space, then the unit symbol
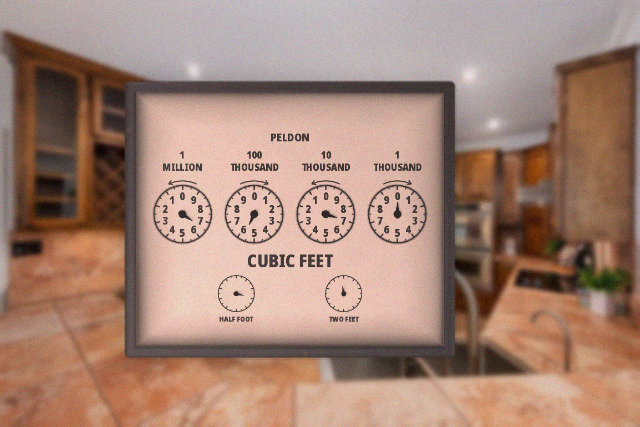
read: 657000 ft³
